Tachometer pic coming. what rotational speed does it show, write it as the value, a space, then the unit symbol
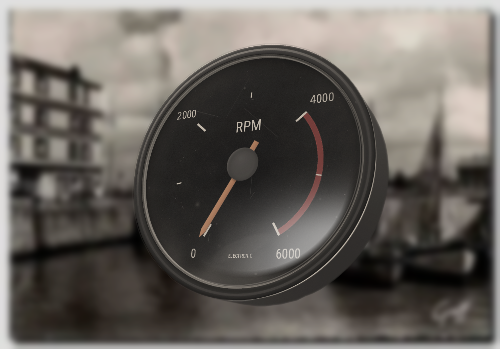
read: 0 rpm
